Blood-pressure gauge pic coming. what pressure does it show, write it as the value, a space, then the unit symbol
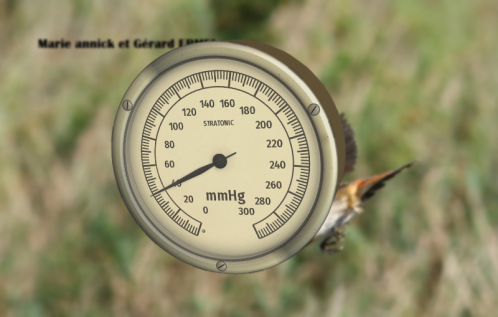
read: 40 mmHg
